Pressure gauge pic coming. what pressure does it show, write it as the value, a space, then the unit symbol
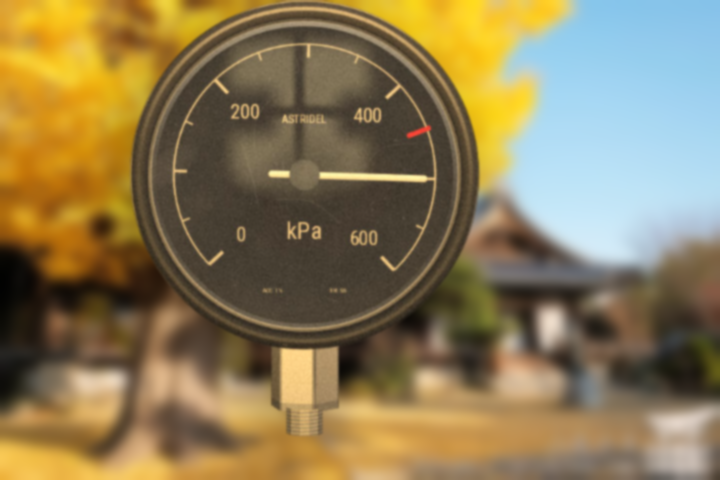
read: 500 kPa
